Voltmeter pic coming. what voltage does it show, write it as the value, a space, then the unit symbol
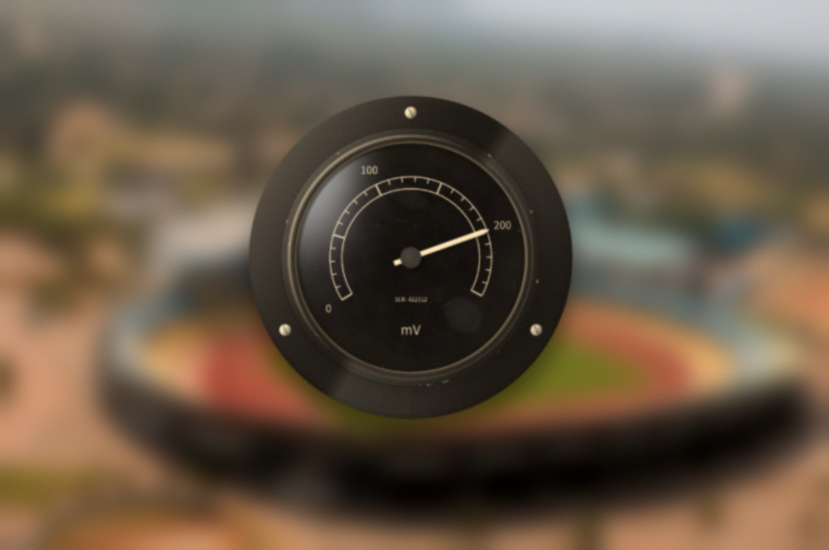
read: 200 mV
